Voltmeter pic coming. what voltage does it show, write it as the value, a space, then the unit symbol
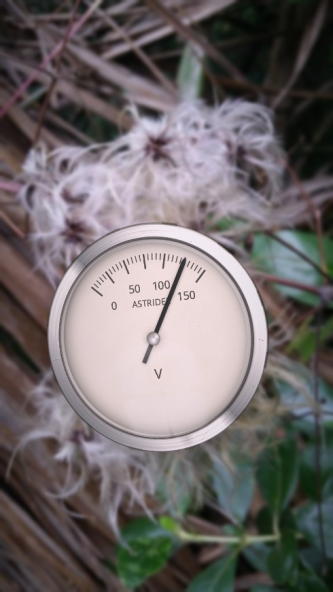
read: 125 V
